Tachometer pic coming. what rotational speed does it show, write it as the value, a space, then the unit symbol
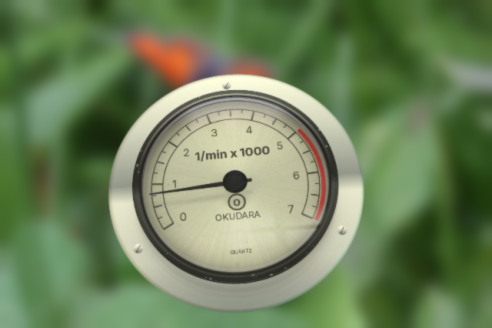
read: 750 rpm
